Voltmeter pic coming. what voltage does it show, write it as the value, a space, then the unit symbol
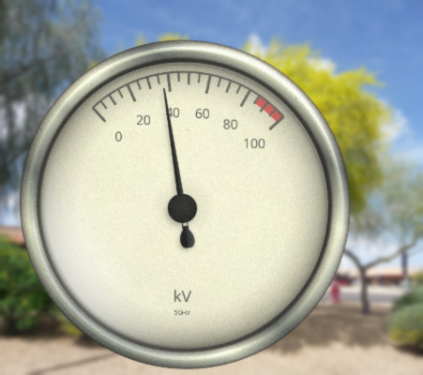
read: 37.5 kV
